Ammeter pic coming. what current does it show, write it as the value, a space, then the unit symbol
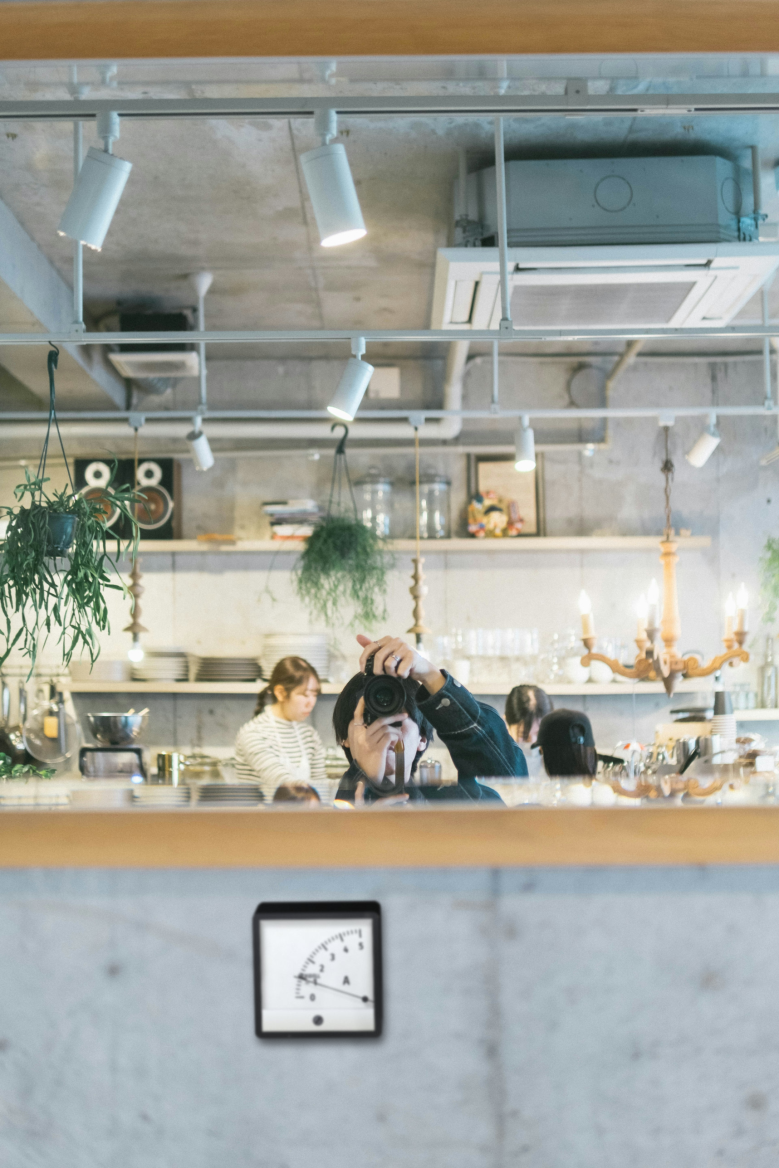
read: 1 A
